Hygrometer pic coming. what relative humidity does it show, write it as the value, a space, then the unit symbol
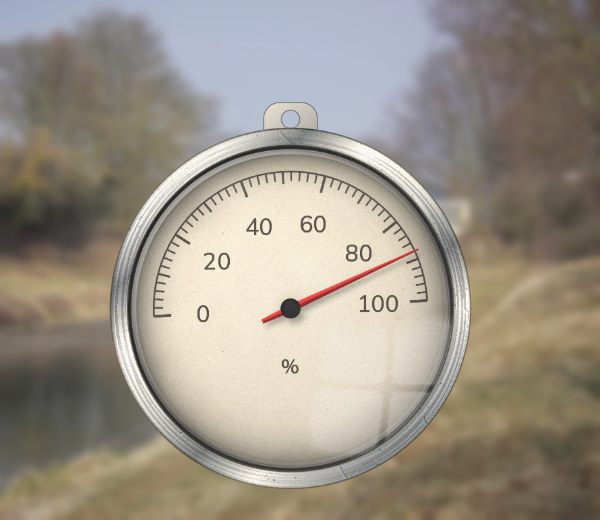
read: 88 %
